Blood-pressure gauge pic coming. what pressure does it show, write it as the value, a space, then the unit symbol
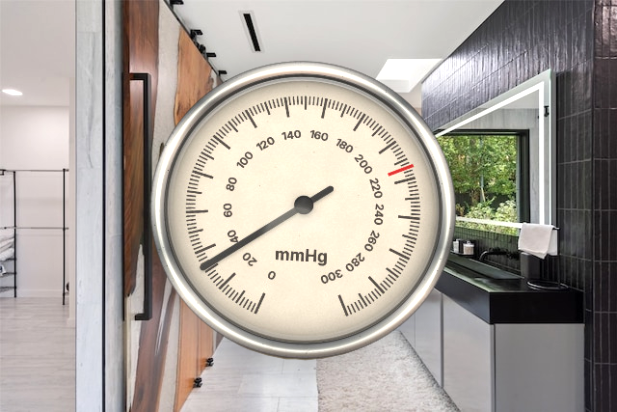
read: 32 mmHg
